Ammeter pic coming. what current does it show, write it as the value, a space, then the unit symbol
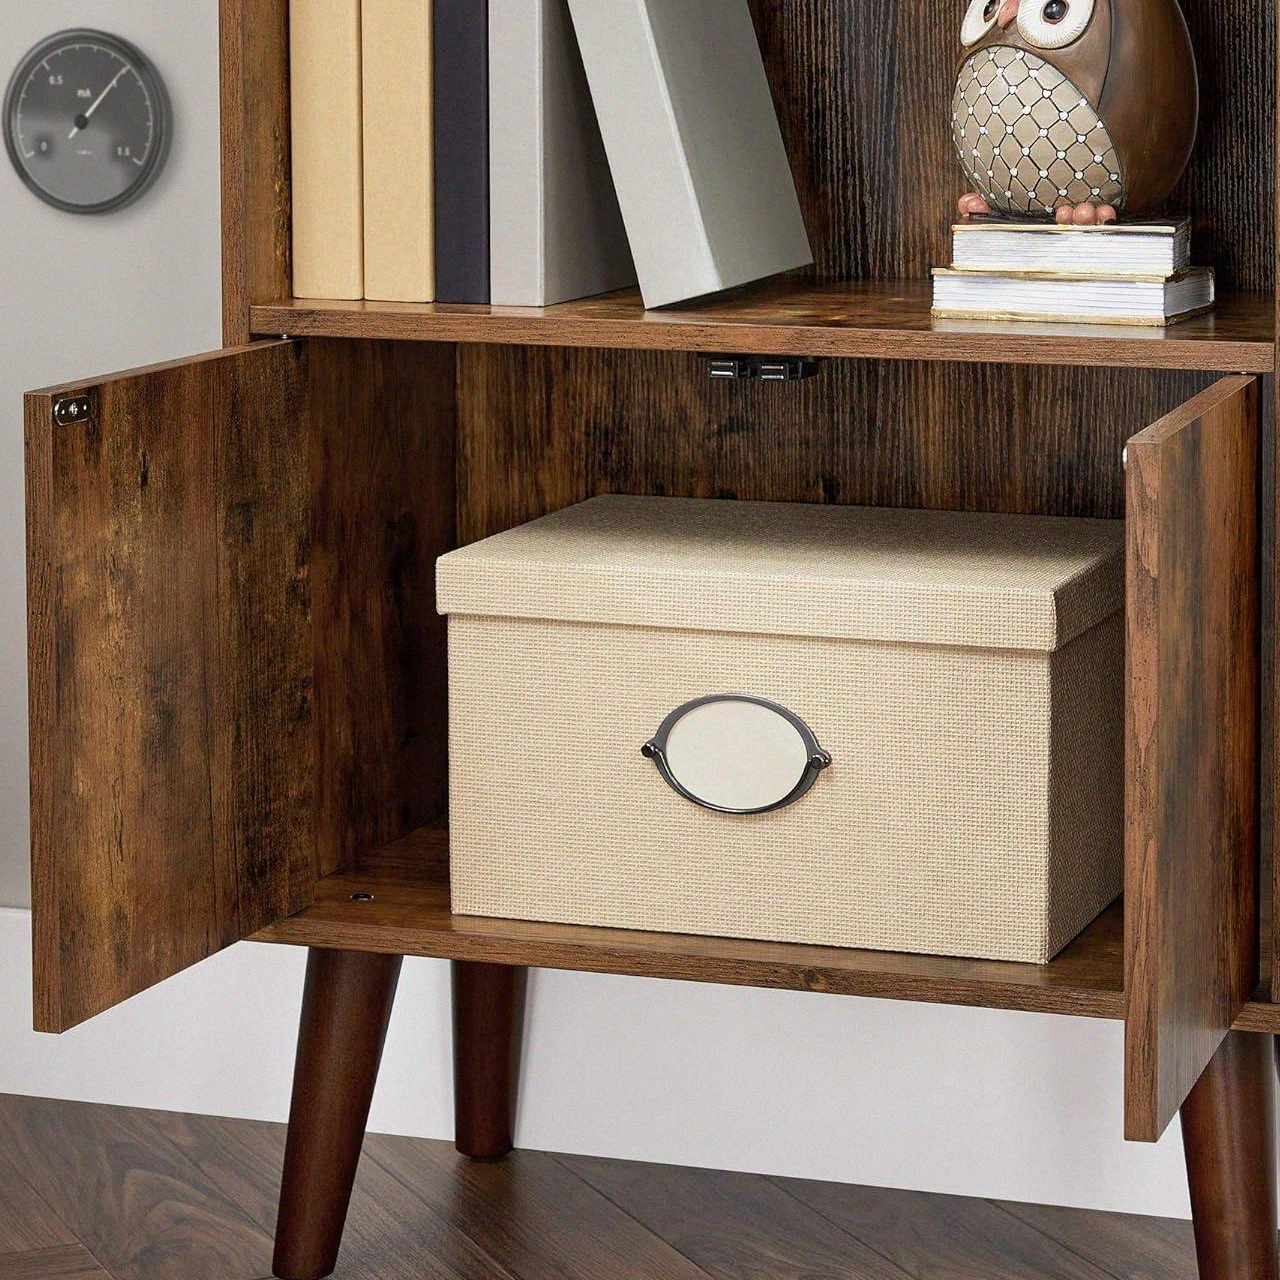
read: 1 mA
